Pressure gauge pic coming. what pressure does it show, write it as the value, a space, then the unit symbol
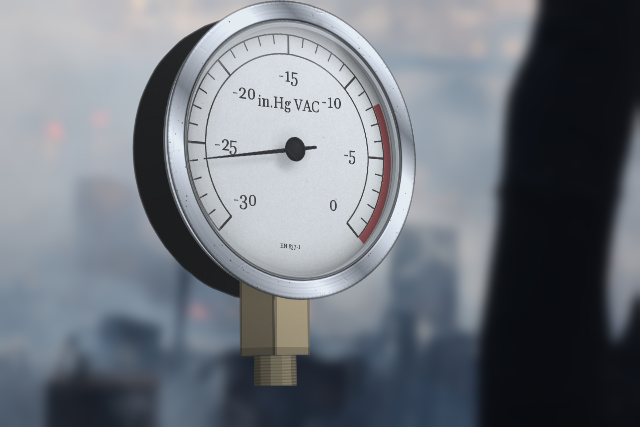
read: -26 inHg
